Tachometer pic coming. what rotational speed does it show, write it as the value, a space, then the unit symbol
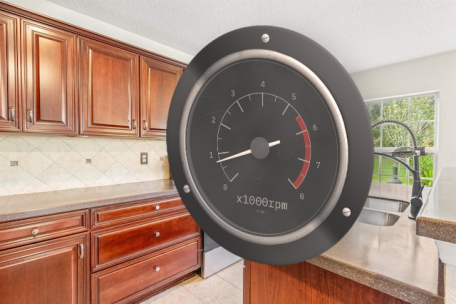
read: 750 rpm
